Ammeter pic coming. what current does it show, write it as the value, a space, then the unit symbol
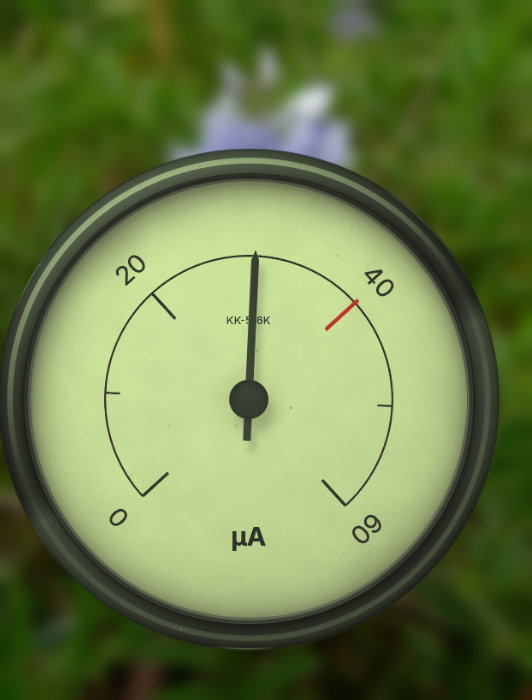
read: 30 µA
